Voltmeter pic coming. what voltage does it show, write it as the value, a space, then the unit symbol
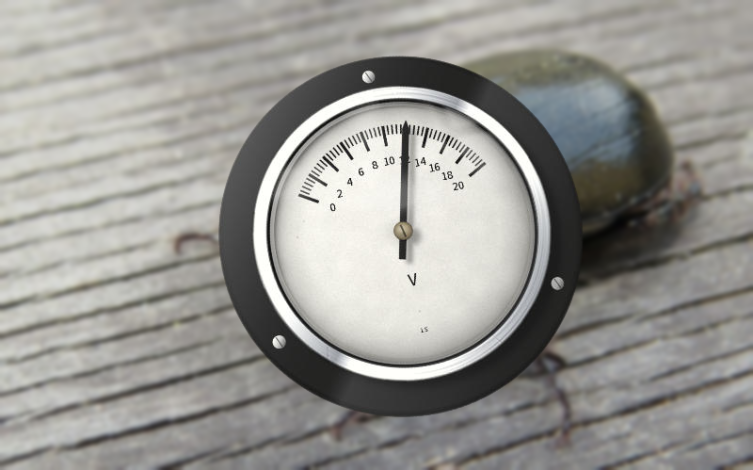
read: 12 V
